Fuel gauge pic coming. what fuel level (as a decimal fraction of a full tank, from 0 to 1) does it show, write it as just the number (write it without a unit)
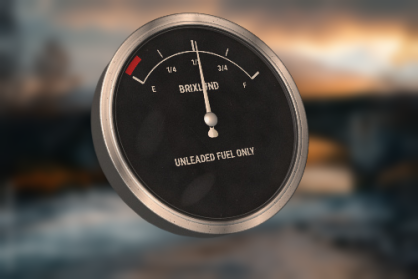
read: 0.5
